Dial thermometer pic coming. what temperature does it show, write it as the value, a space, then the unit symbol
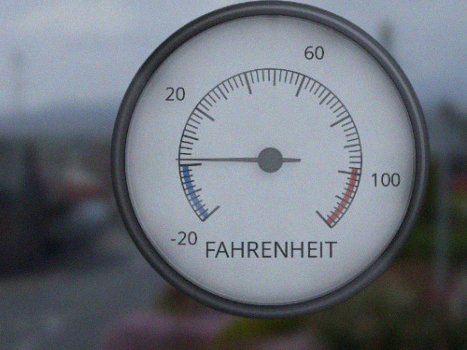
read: 2 °F
